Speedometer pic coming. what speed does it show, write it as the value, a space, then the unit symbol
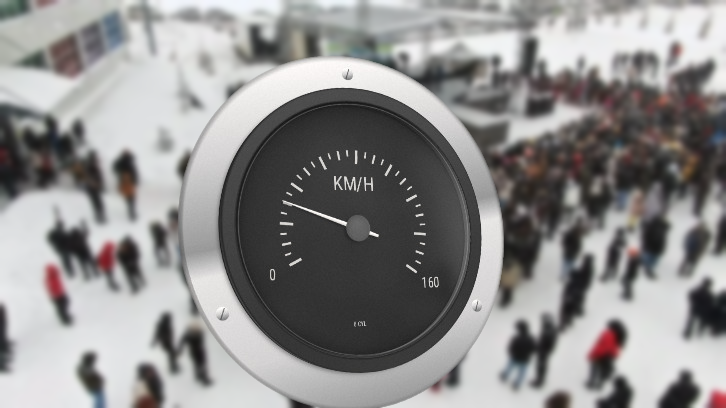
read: 30 km/h
